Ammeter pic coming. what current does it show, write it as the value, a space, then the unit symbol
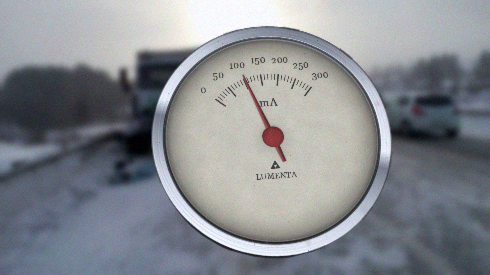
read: 100 mA
